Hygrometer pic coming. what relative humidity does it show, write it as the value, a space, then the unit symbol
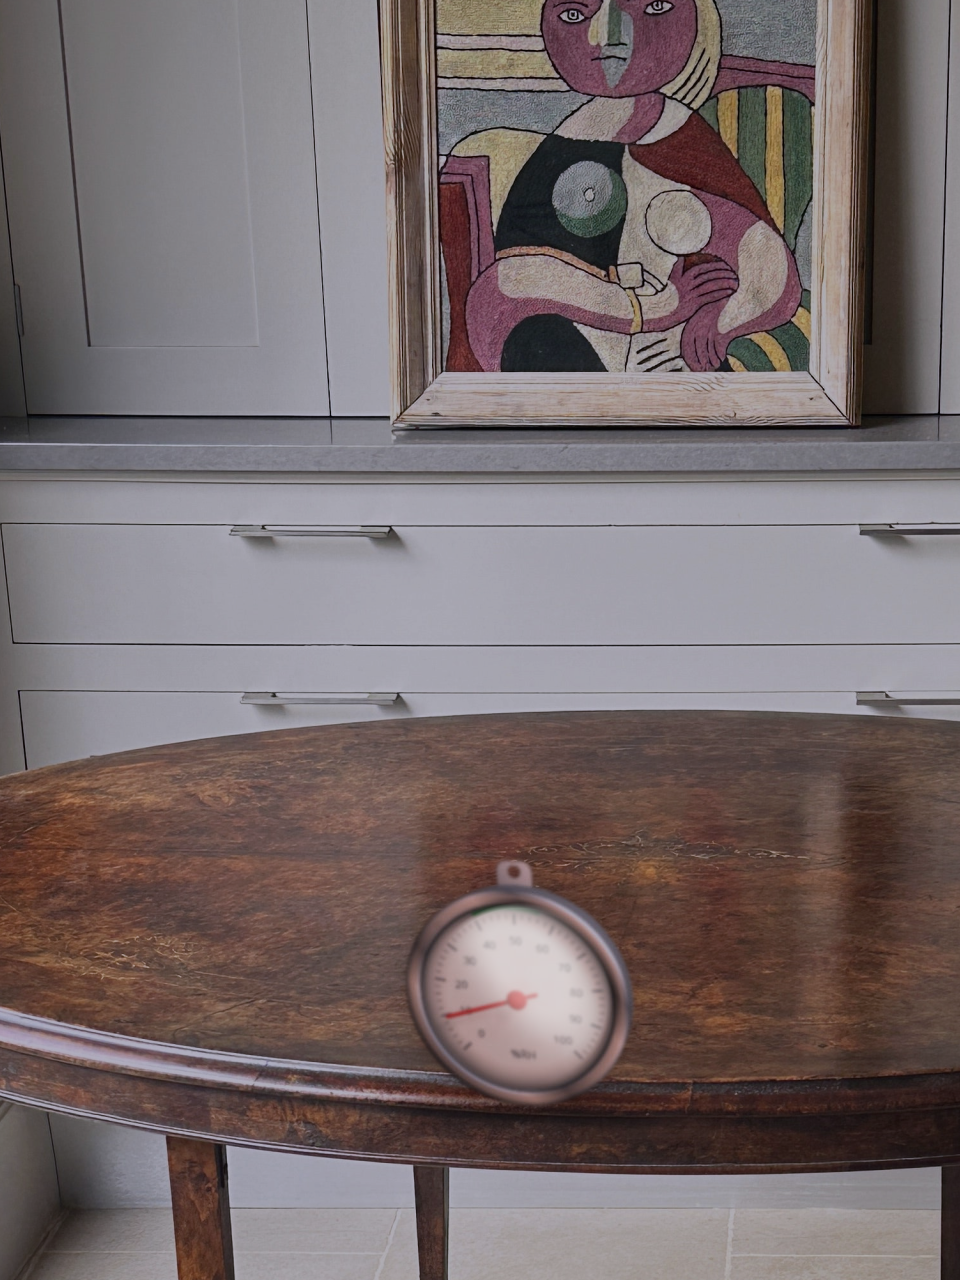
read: 10 %
